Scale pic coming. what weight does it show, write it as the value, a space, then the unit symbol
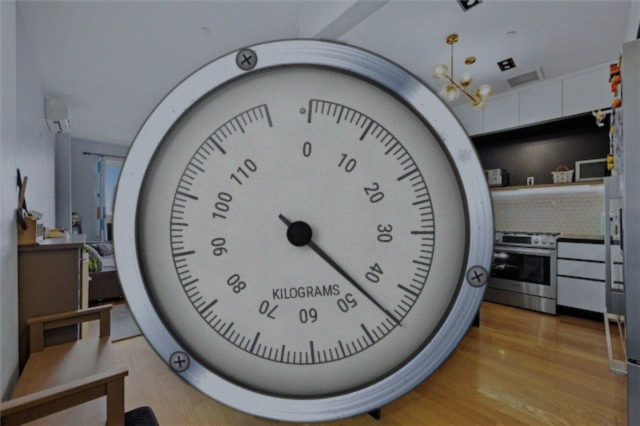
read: 45 kg
